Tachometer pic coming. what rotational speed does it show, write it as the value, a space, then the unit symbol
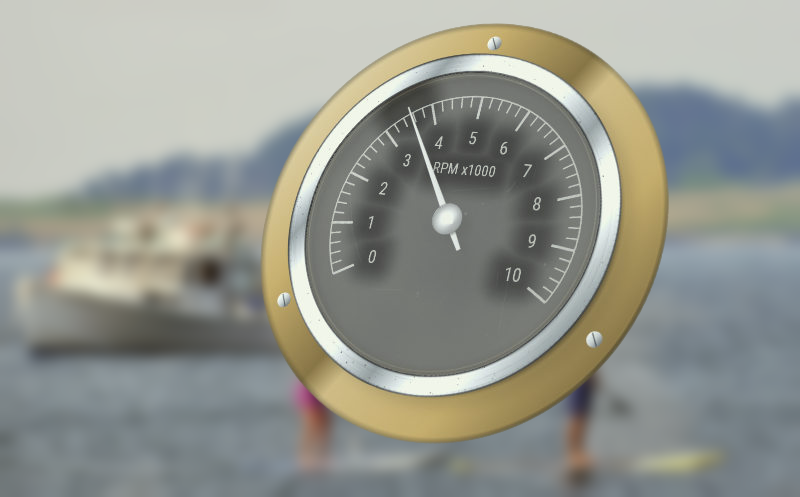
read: 3600 rpm
